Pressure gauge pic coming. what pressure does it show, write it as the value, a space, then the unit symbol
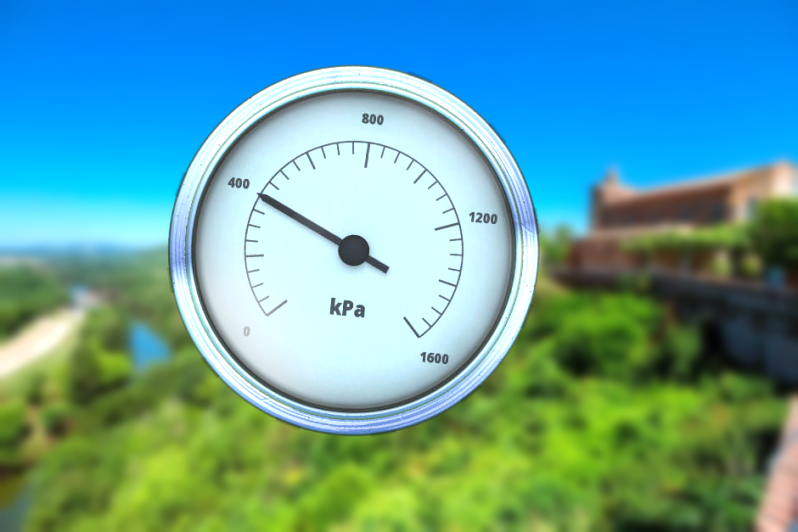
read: 400 kPa
